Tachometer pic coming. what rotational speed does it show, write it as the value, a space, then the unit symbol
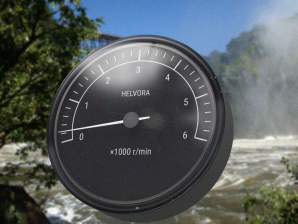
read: 200 rpm
